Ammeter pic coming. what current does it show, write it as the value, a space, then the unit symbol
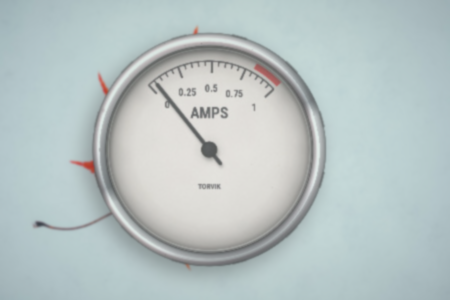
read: 0.05 A
